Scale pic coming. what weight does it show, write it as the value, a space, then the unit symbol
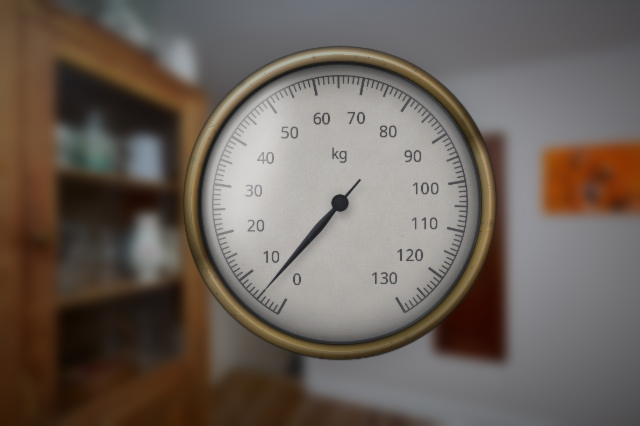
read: 5 kg
